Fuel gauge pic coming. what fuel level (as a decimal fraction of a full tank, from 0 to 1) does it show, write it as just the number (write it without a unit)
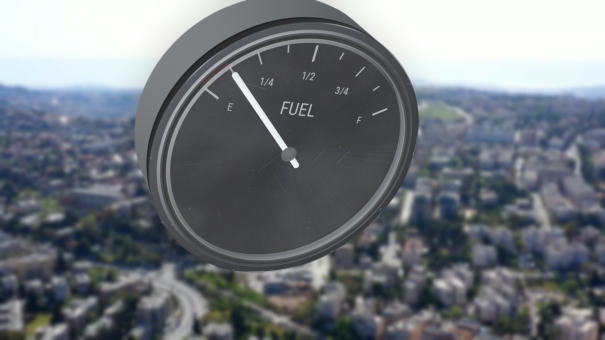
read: 0.125
